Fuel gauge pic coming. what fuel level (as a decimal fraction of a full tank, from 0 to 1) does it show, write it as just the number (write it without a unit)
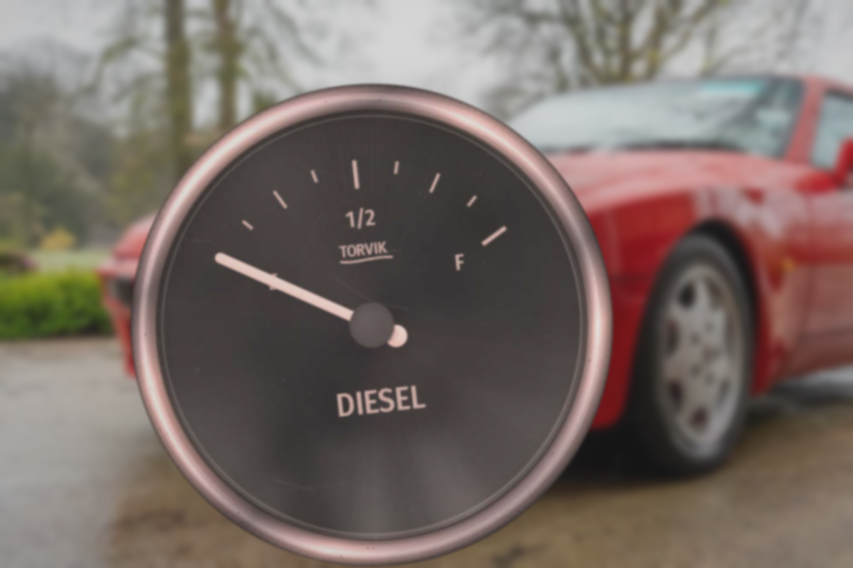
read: 0
